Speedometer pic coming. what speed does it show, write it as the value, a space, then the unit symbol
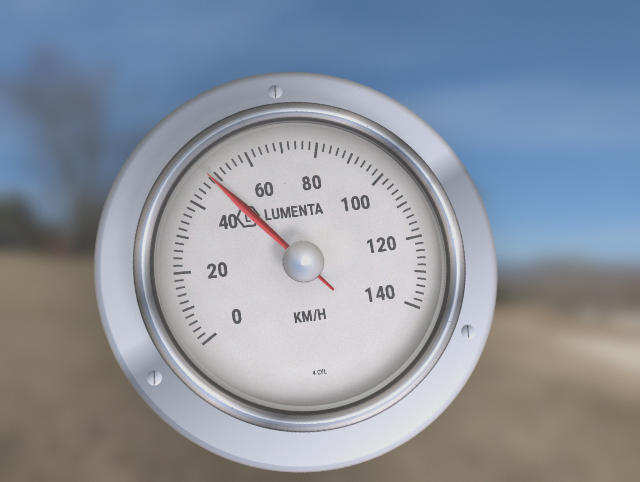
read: 48 km/h
